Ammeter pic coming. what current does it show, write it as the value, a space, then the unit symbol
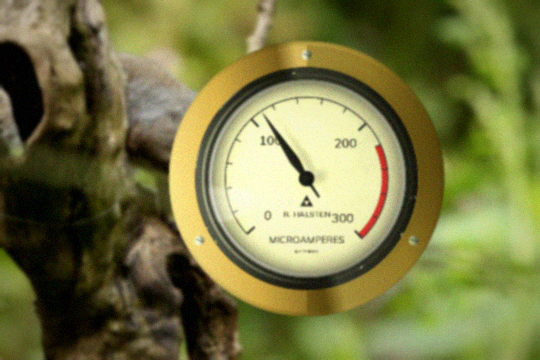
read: 110 µA
